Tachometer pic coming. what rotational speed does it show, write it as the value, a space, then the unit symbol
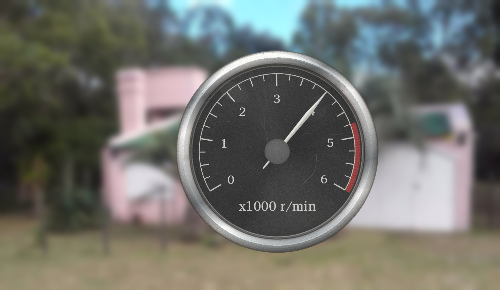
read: 4000 rpm
